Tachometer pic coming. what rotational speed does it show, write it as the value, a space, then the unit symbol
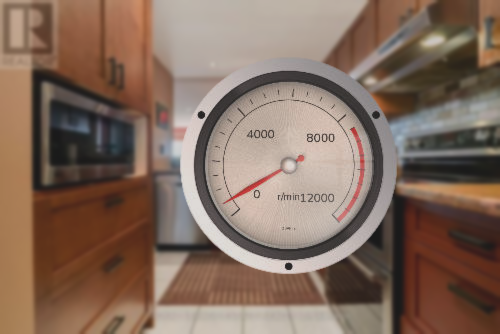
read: 500 rpm
